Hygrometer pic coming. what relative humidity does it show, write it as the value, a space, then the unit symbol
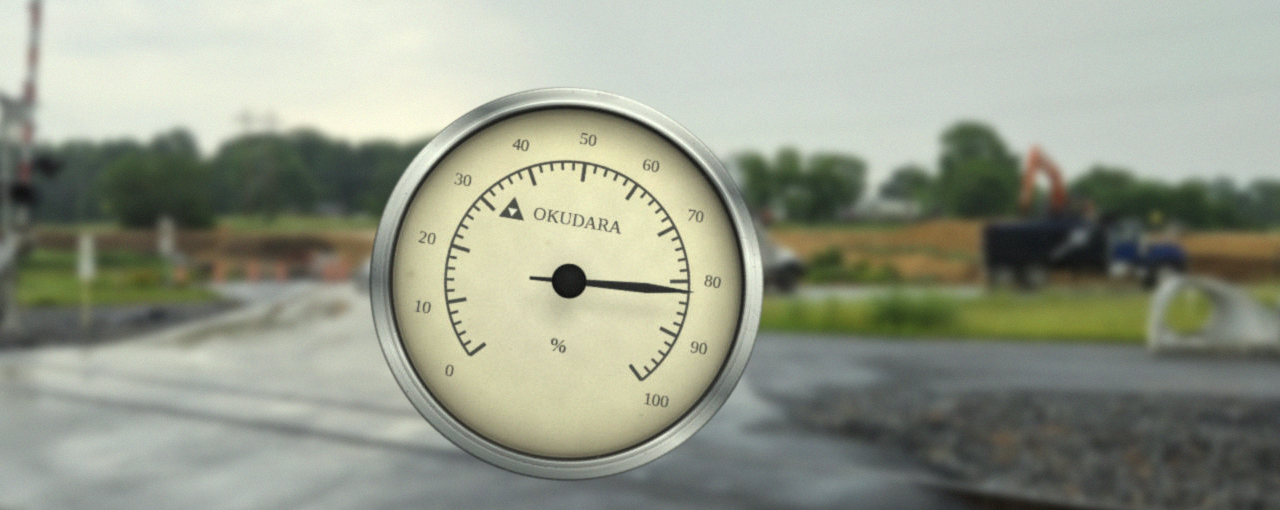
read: 82 %
